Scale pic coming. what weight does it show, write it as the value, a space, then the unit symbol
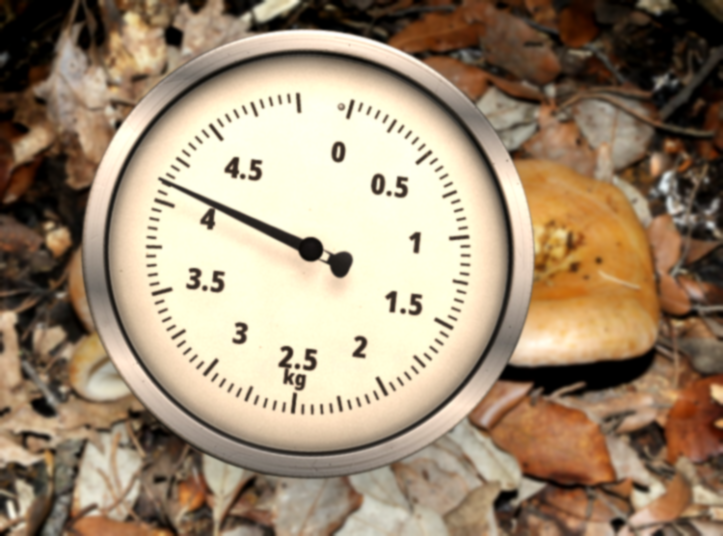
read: 4.1 kg
